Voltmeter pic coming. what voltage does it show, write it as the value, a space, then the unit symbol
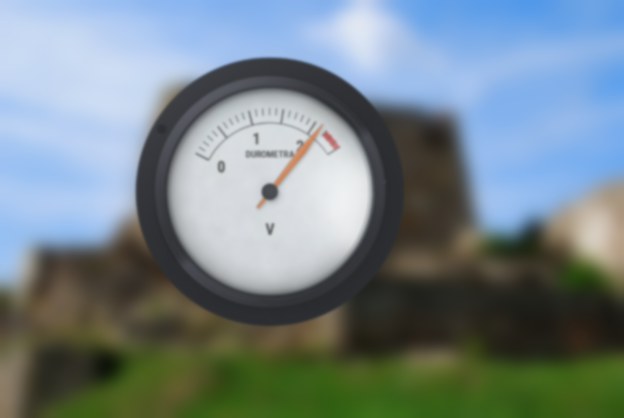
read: 2.1 V
